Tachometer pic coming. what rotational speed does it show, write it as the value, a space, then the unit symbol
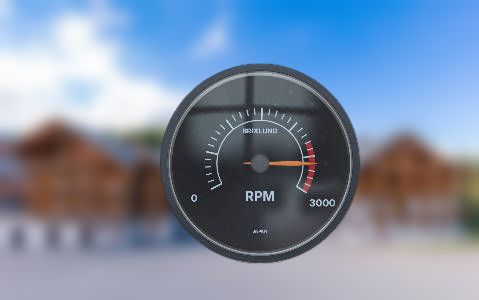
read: 2600 rpm
